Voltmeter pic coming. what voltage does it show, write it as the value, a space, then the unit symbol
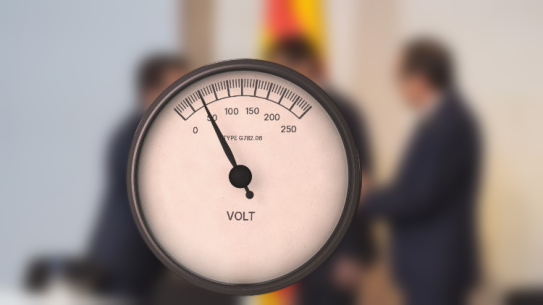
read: 50 V
